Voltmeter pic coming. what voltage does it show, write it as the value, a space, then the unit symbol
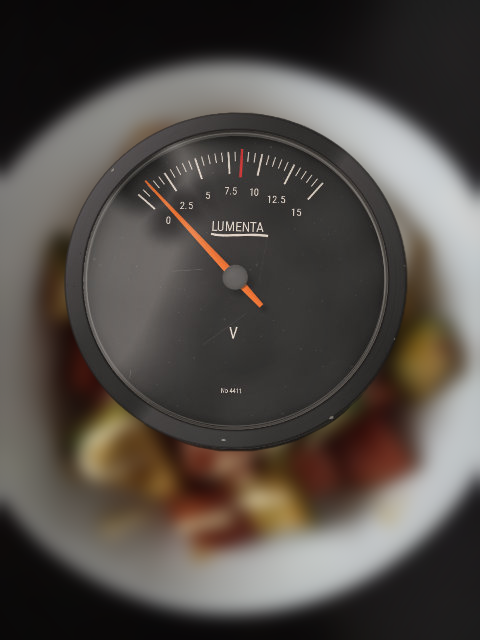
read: 1 V
